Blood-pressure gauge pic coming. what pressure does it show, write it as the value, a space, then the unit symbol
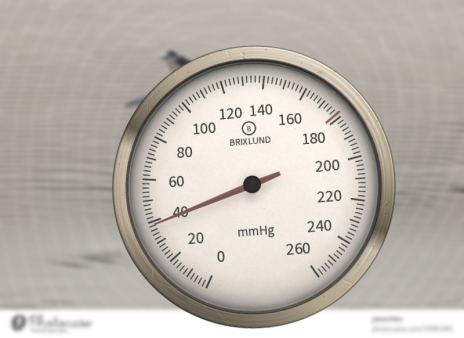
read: 38 mmHg
